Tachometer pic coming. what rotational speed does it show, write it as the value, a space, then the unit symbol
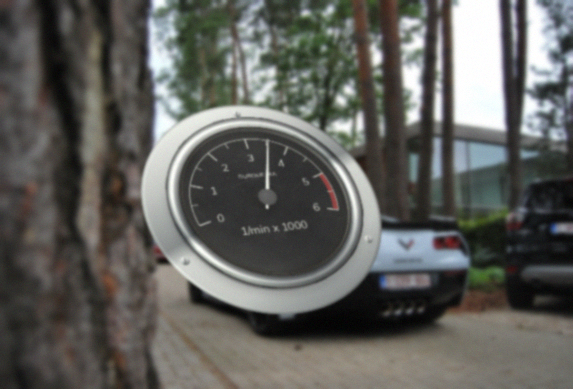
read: 3500 rpm
